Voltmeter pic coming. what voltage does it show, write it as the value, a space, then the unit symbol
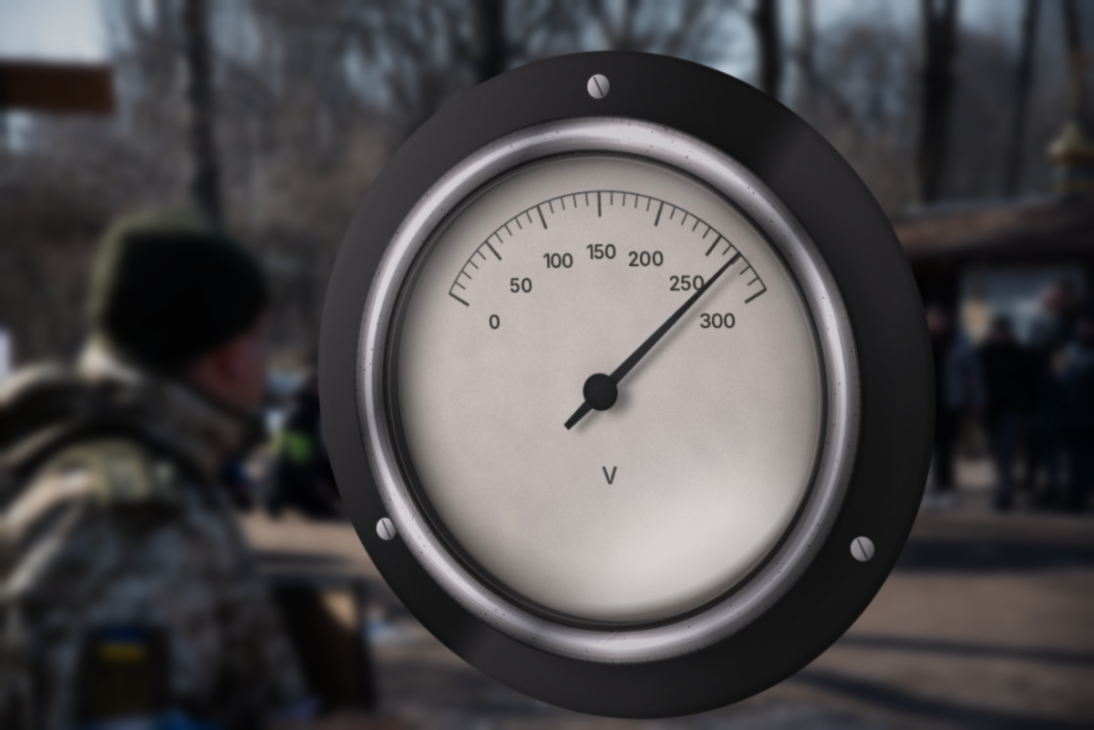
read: 270 V
